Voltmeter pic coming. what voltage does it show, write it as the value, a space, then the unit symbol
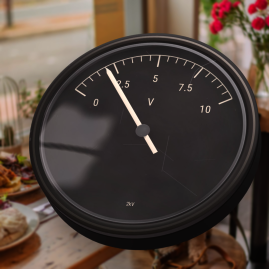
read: 2 V
